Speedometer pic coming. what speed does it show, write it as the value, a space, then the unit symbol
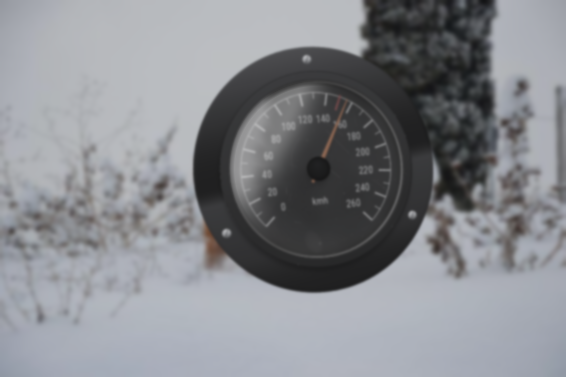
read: 155 km/h
